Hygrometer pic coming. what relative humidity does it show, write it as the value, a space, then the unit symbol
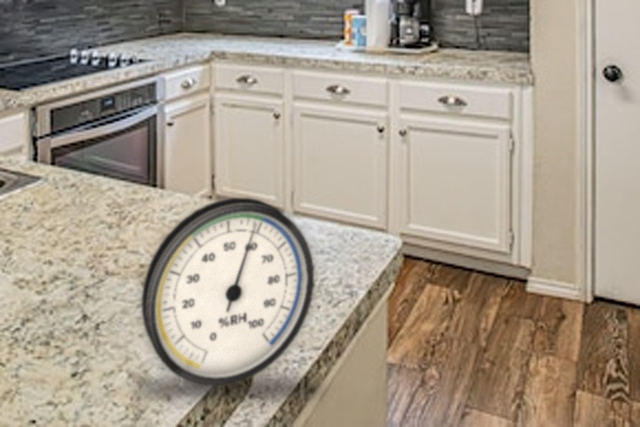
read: 58 %
